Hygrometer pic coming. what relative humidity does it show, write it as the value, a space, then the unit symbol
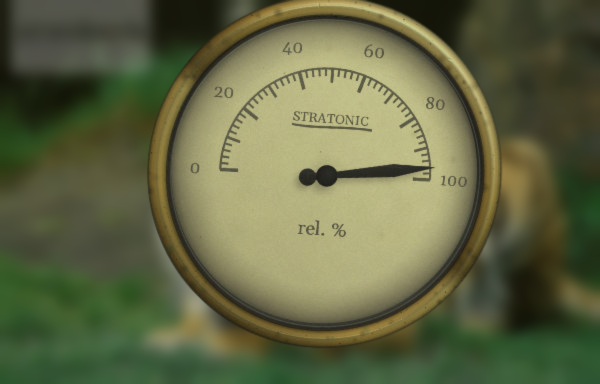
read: 96 %
